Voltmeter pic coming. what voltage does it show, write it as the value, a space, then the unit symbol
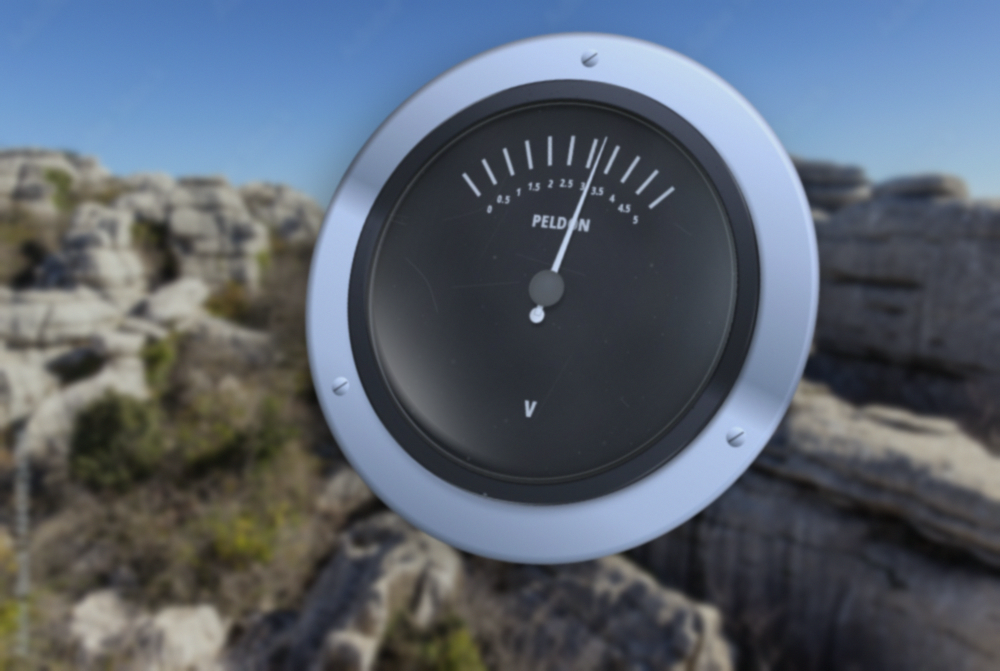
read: 3.25 V
